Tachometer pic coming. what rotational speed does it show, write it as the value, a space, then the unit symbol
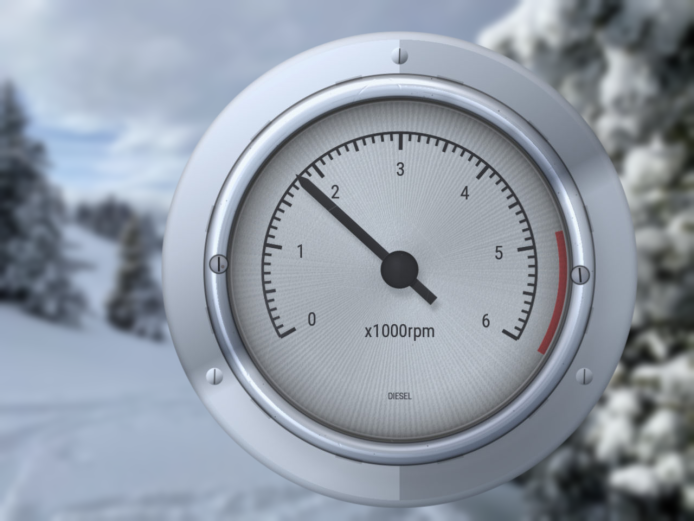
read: 1800 rpm
